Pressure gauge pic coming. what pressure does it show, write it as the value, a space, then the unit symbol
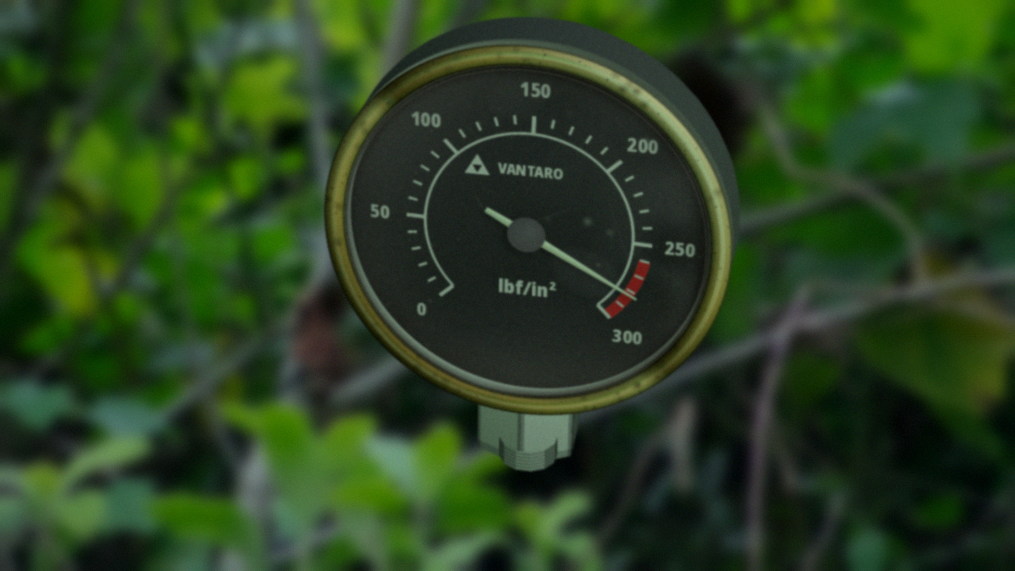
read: 280 psi
